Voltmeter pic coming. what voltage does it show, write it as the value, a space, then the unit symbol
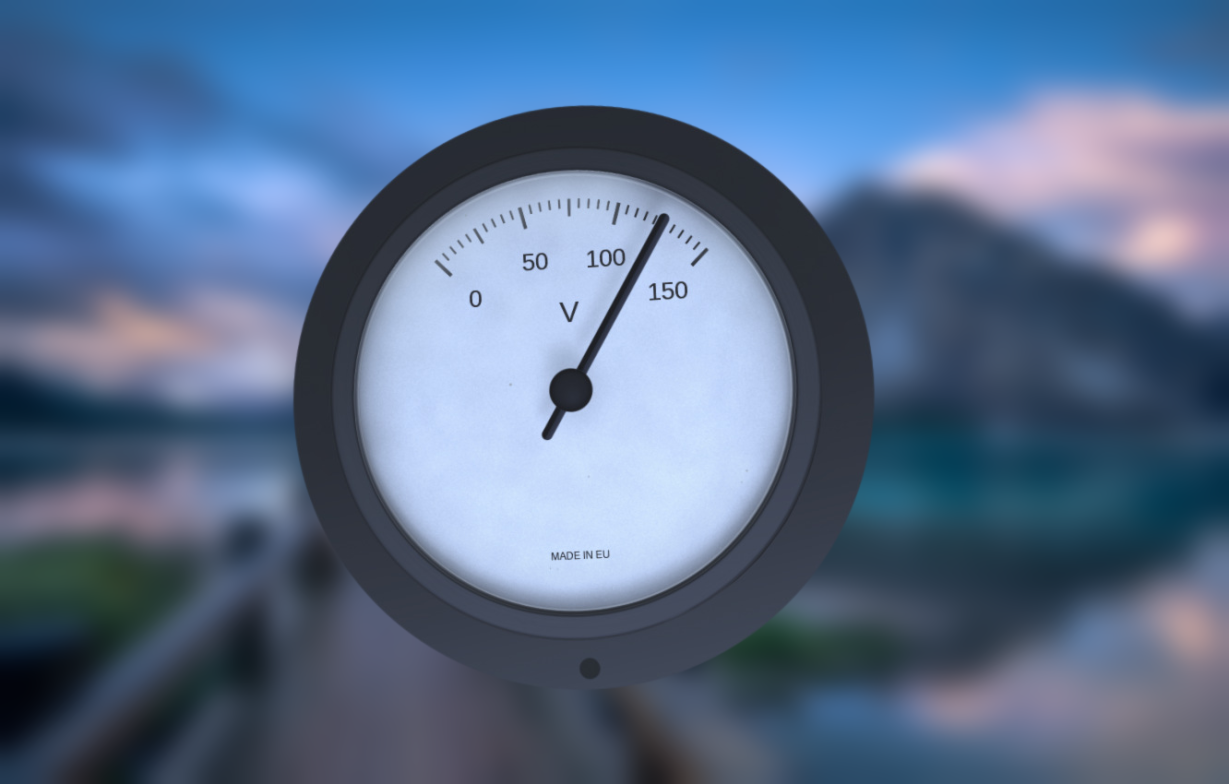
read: 125 V
